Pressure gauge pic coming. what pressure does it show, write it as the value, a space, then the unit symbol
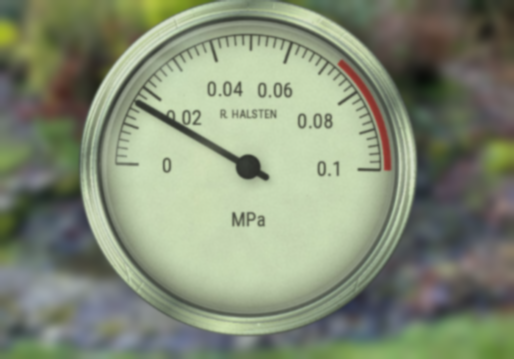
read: 0.016 MPa
